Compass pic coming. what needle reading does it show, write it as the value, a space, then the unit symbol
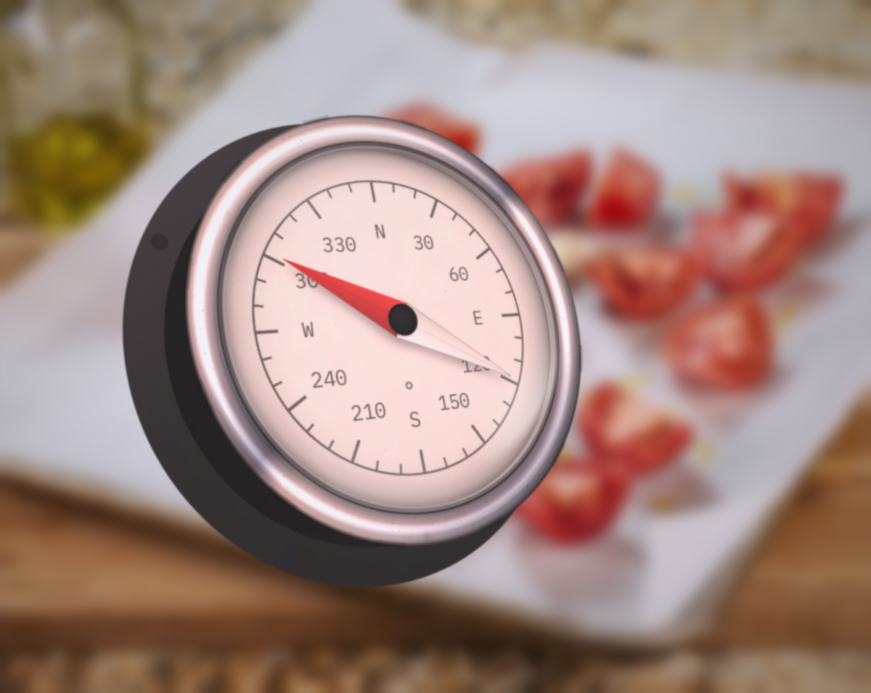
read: 300 °
